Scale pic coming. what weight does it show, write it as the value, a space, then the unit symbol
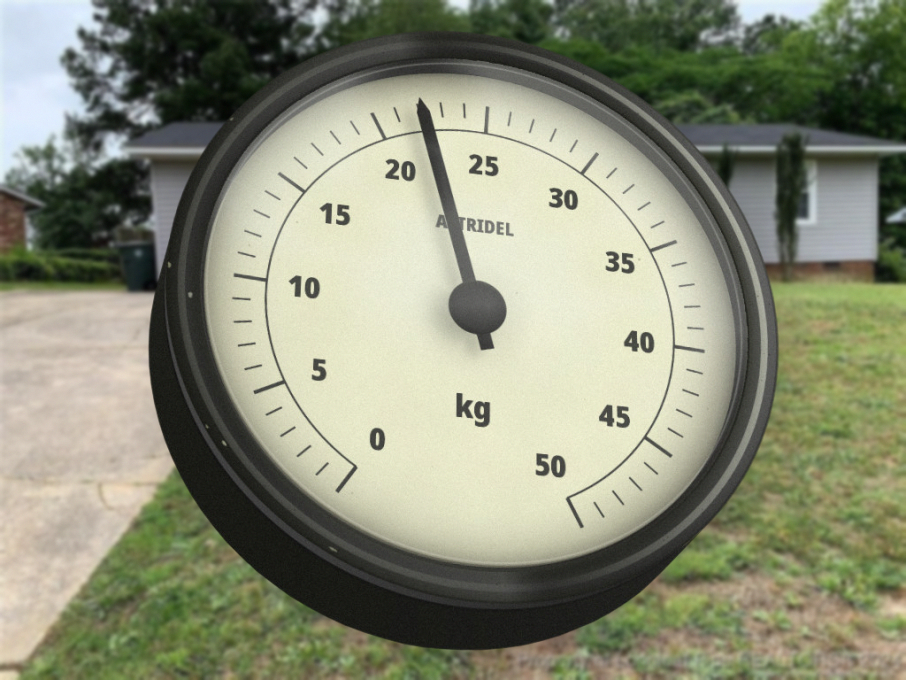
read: 22 kg
